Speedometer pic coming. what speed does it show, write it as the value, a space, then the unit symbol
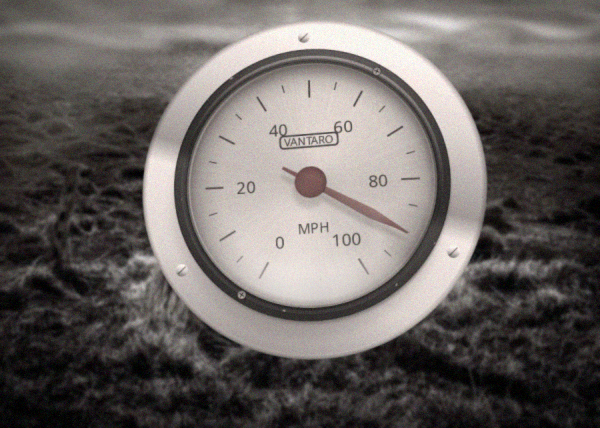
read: 90 mph
